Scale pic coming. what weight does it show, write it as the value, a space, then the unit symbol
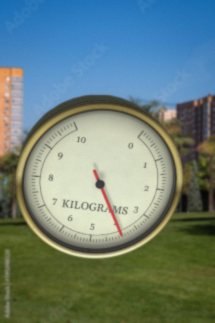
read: 4 kg
